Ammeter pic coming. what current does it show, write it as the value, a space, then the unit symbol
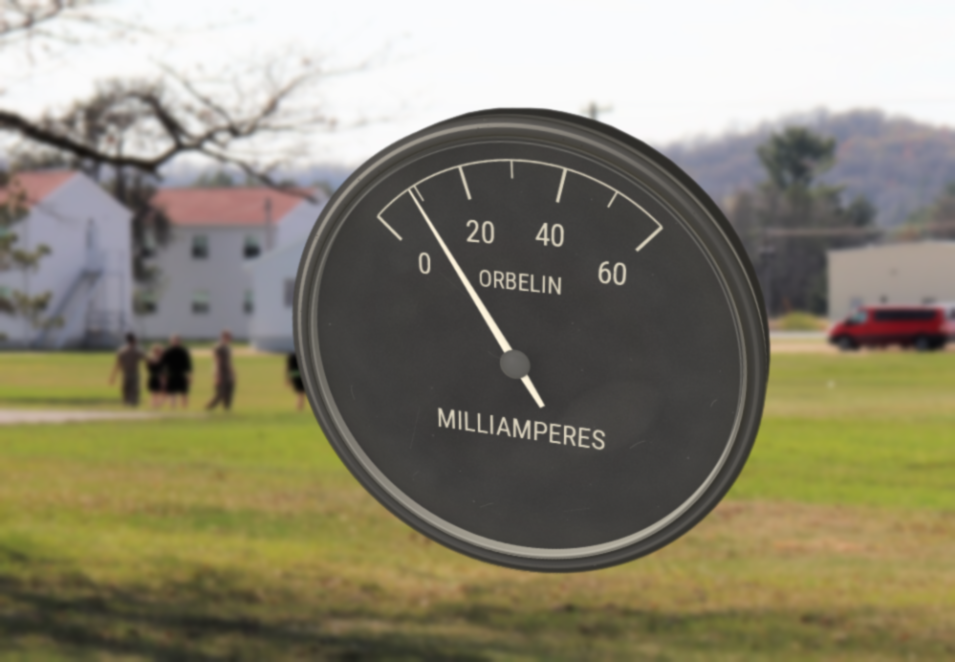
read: 10 mA
